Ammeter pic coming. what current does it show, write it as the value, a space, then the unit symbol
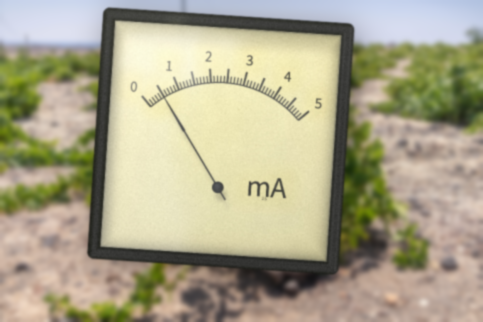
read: 0.5 mA
